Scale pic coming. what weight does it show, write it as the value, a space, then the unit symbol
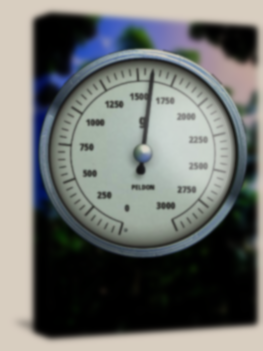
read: 1600 g
